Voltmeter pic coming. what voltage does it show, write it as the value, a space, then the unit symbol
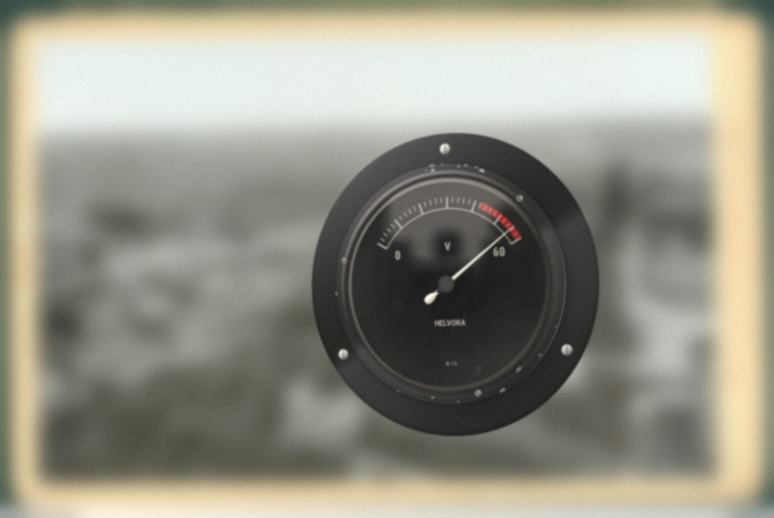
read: 56 V
